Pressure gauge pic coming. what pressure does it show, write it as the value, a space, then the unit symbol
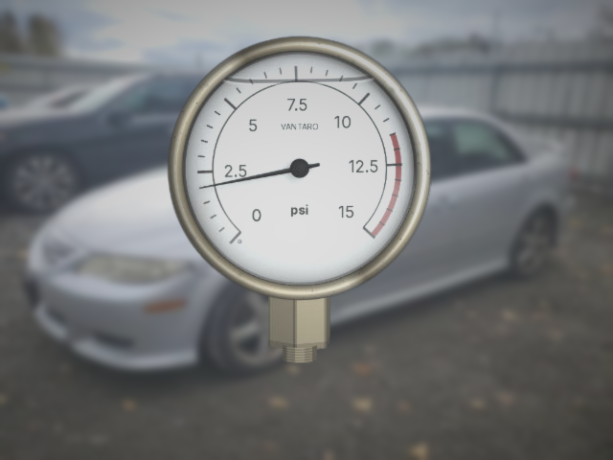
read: 2 psi
